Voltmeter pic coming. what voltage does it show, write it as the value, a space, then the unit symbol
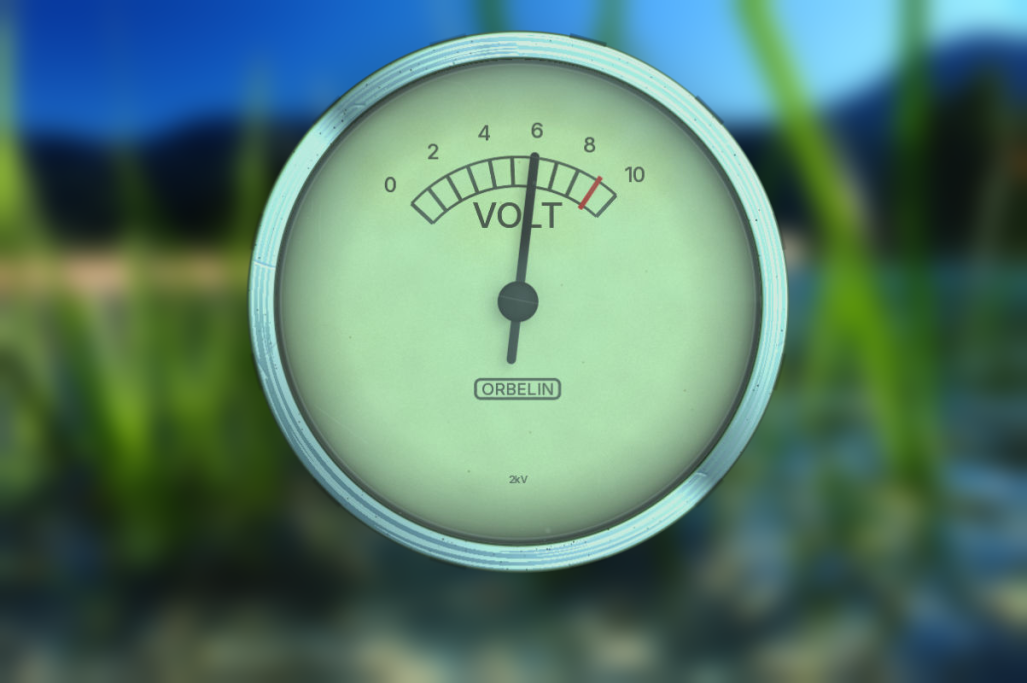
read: 6 V
